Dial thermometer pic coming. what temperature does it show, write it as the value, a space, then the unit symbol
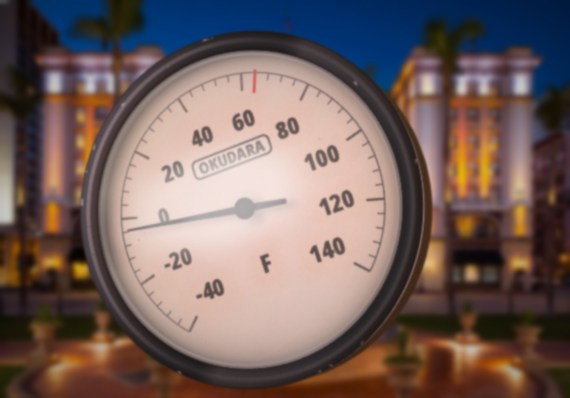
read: -4 °F
